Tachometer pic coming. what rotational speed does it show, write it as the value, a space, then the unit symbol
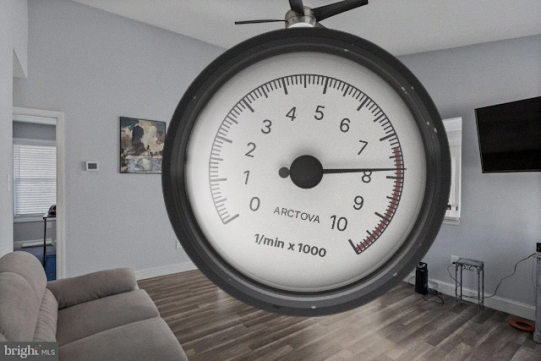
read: 7800 rpm
